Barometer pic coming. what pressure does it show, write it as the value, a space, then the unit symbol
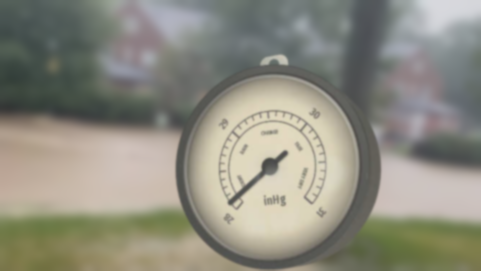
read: 28.1 inHg
